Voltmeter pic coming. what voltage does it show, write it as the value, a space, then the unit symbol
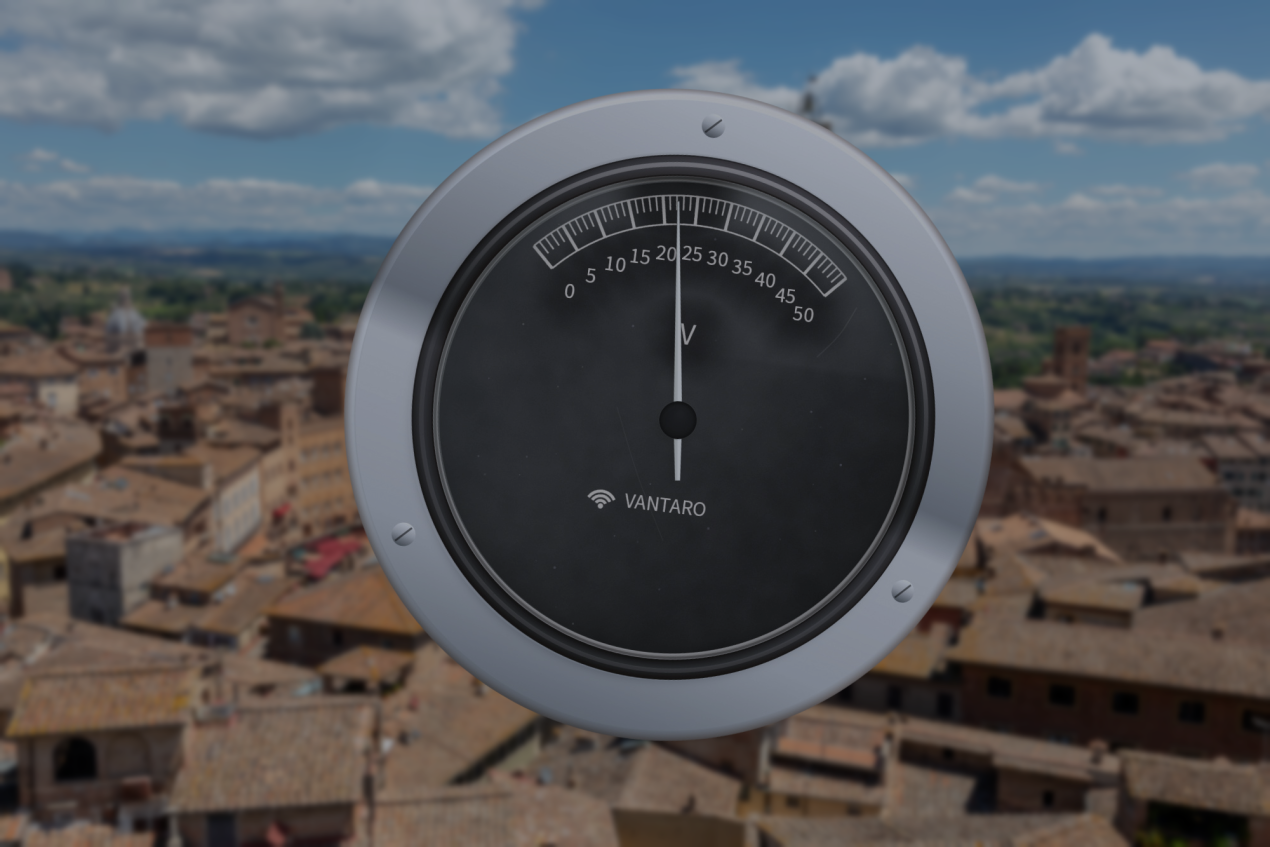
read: 22 V
